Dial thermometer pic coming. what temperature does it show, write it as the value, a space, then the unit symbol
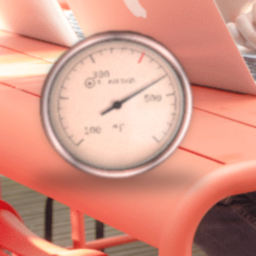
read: 460 °F
